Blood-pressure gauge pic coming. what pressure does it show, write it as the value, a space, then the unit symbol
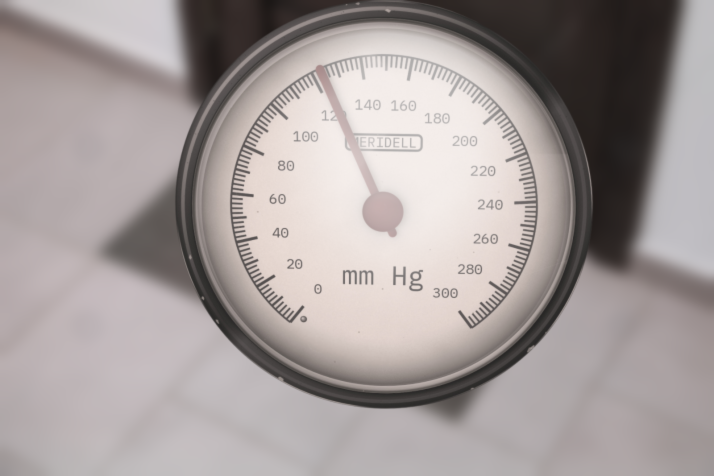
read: 124 mmHg
